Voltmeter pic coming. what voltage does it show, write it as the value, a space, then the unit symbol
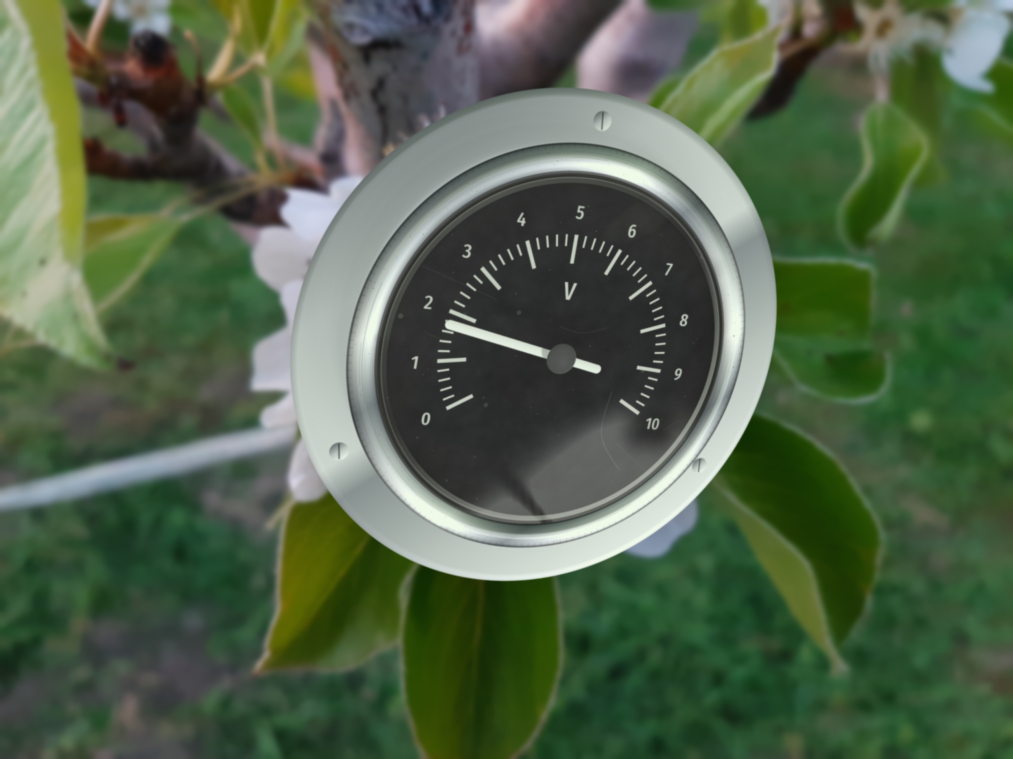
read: 1.8 V
